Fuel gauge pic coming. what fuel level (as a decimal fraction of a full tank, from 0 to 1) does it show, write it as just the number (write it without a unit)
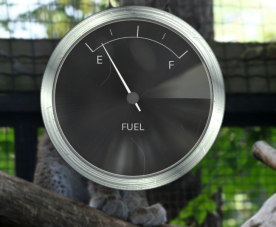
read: 0.125
